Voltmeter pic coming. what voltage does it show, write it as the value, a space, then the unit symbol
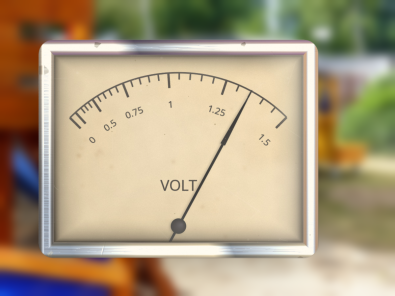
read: 1.35 V
